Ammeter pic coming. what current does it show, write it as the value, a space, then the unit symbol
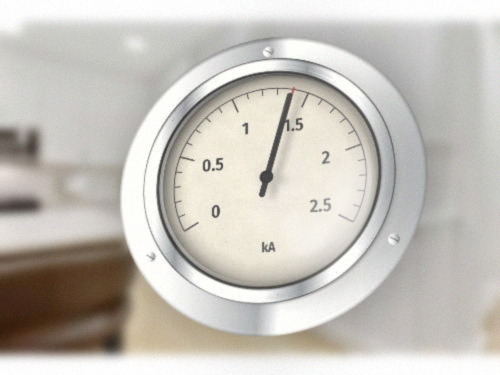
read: 1.4 kA
